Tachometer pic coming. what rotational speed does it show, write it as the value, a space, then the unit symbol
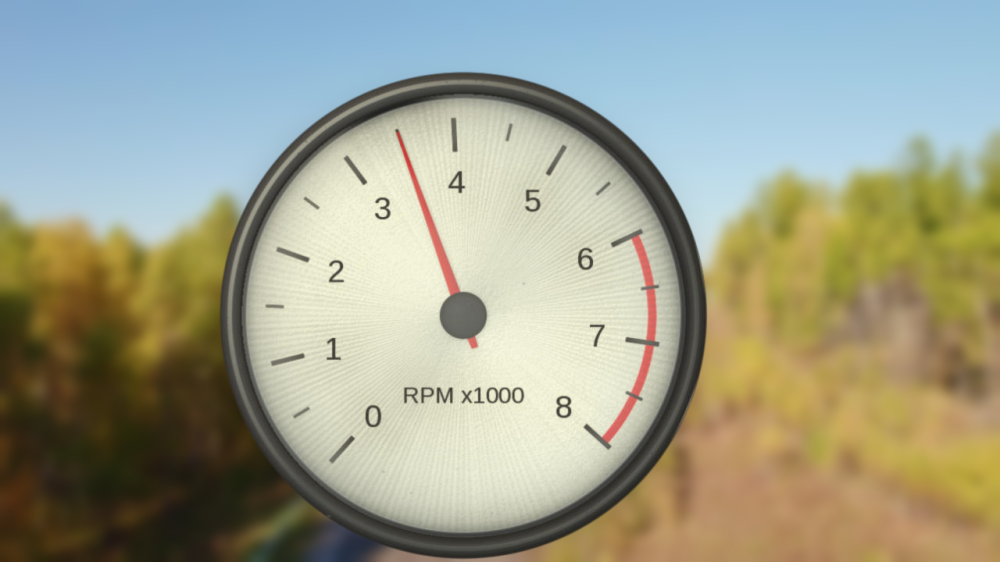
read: 3500 rpm
